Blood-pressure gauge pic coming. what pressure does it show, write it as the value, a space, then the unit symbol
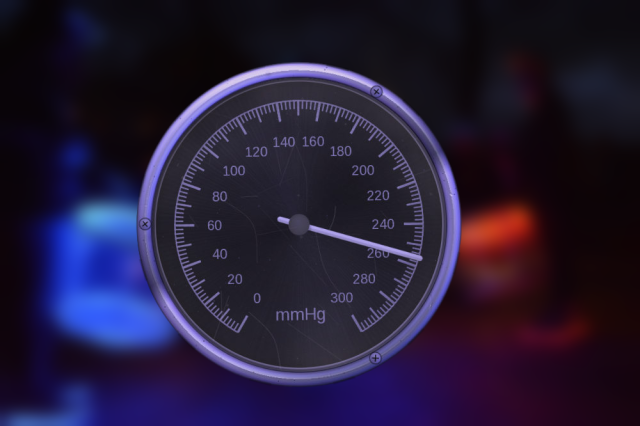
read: 256 mmHg
